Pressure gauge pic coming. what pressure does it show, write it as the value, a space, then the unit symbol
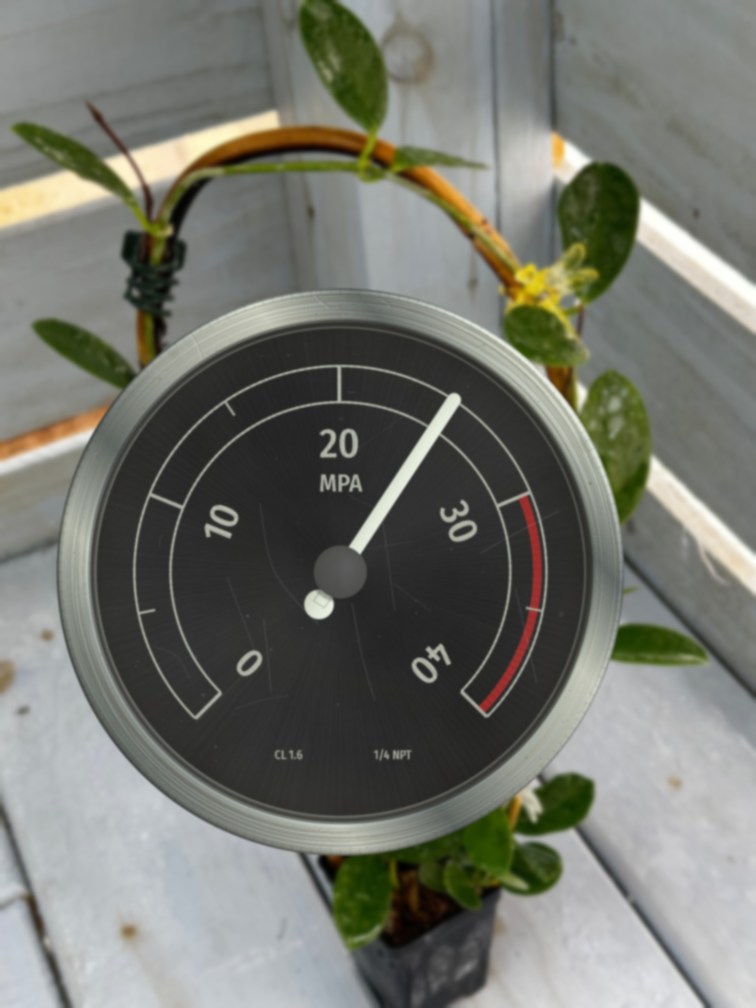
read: 25 MPa
